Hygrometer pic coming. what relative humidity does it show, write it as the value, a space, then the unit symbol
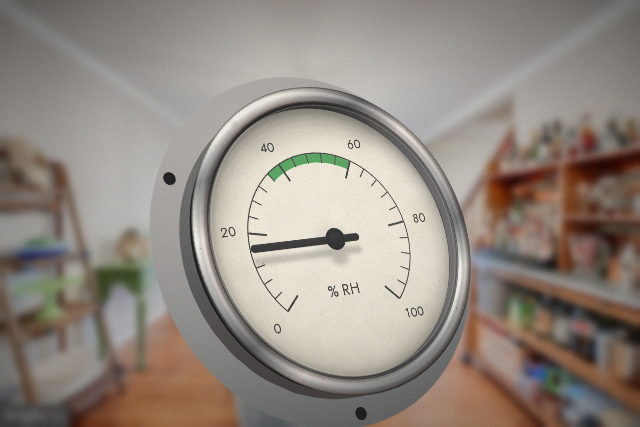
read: 16 %
